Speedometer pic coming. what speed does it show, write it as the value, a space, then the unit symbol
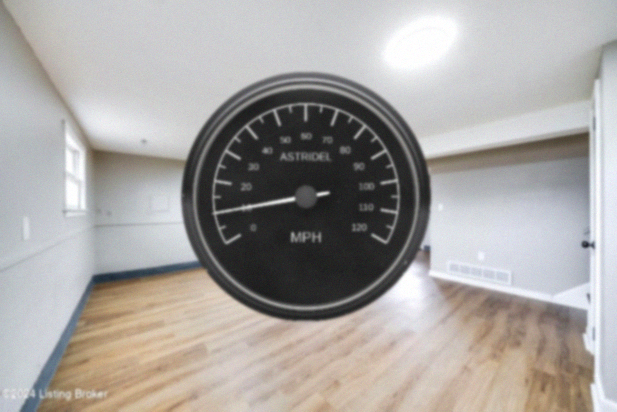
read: 10 mph
